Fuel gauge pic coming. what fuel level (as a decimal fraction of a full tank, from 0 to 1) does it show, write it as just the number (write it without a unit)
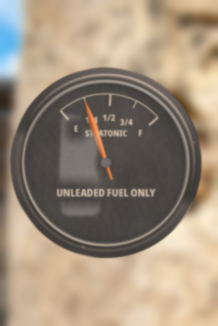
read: 0.25
